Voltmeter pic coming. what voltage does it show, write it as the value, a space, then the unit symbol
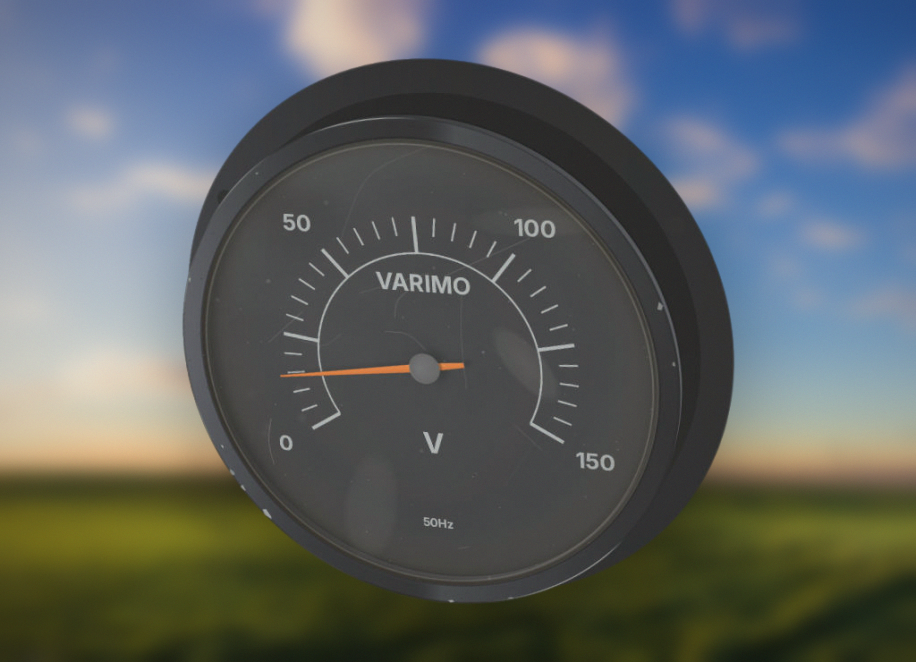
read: 15 V
